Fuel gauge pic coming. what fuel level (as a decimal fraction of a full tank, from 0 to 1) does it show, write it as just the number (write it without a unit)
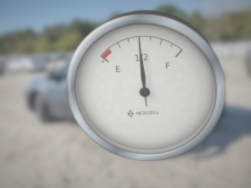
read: 0.5
